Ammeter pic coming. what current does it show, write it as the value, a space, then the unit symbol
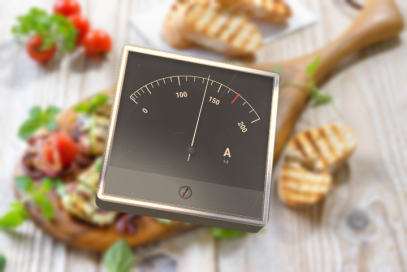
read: 135 A
